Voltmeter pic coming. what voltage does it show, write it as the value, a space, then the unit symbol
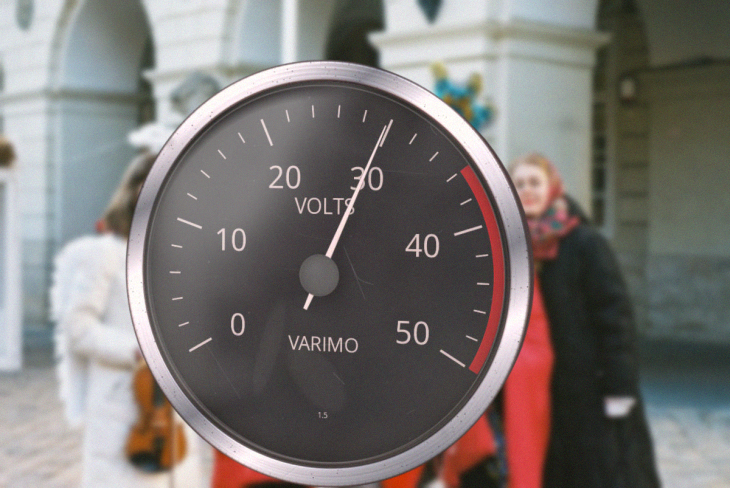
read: 30 V
